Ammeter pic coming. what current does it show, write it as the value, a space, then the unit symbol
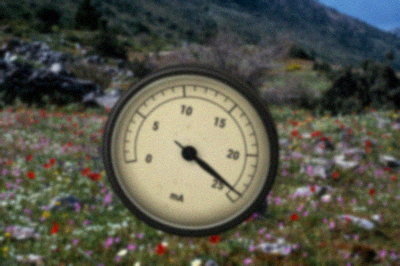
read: 24 mA
